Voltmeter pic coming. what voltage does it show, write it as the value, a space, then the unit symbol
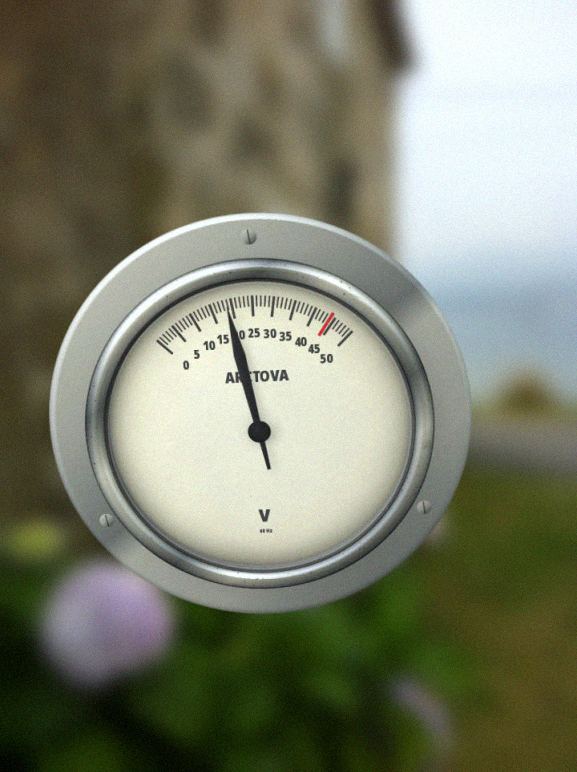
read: 19 V
